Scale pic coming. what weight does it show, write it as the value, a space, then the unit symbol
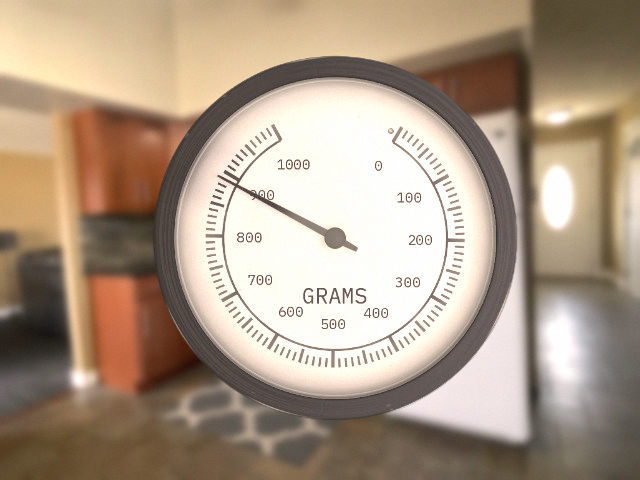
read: 890 g
